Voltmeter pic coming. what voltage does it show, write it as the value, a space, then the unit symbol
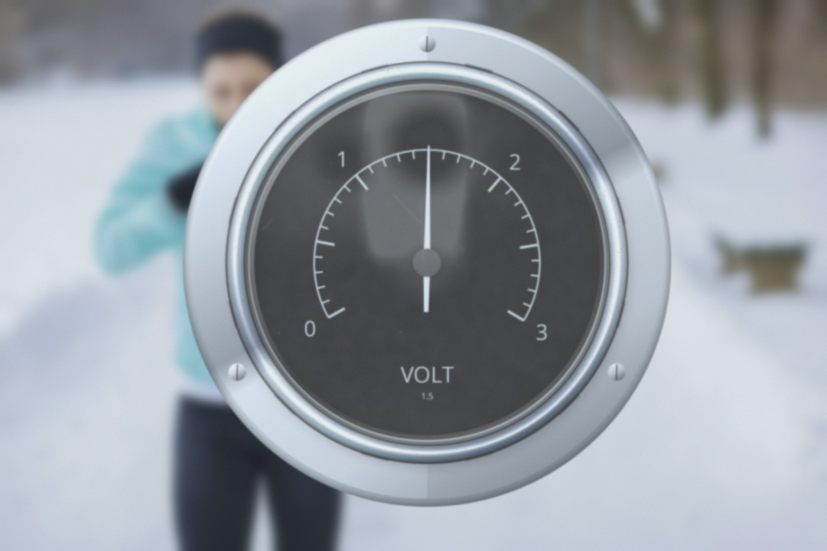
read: 1.5 V
